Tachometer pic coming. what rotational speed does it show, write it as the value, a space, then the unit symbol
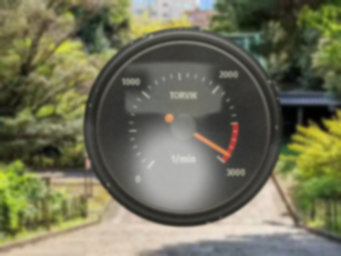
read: 2900 rpm
